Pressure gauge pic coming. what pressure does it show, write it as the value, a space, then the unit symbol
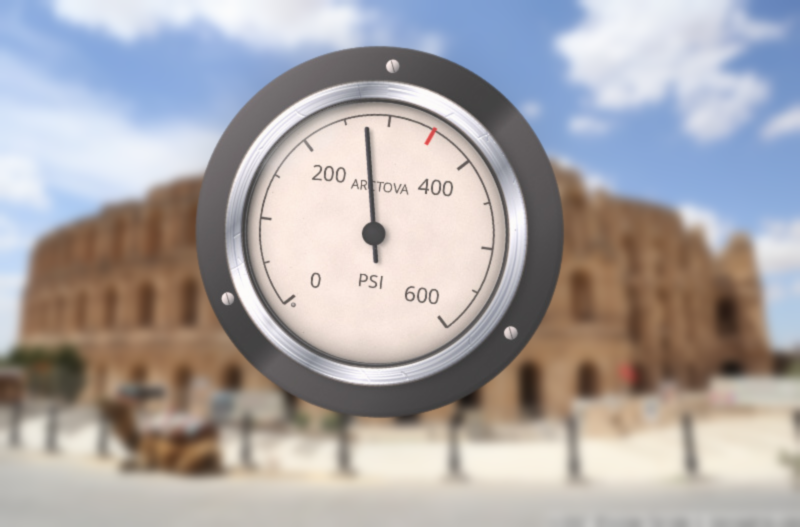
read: 275 psi
